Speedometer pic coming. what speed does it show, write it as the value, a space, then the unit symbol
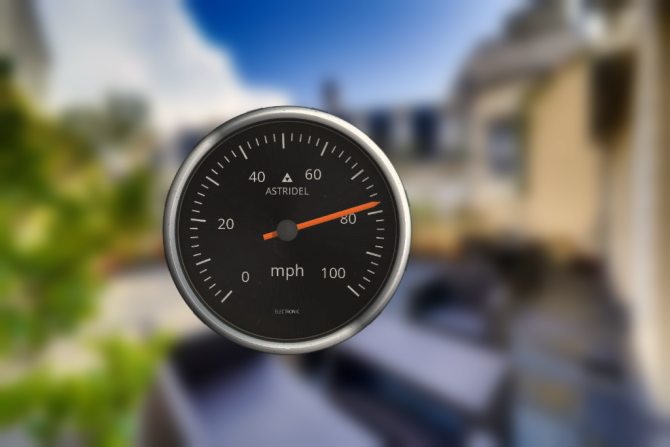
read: 78 mph
